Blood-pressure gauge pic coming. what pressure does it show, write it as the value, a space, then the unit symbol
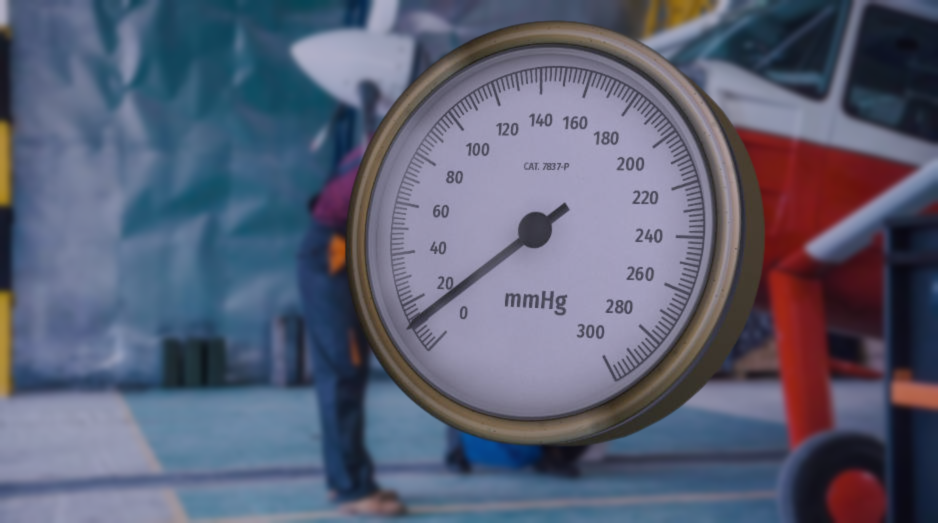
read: 10 mmHg
